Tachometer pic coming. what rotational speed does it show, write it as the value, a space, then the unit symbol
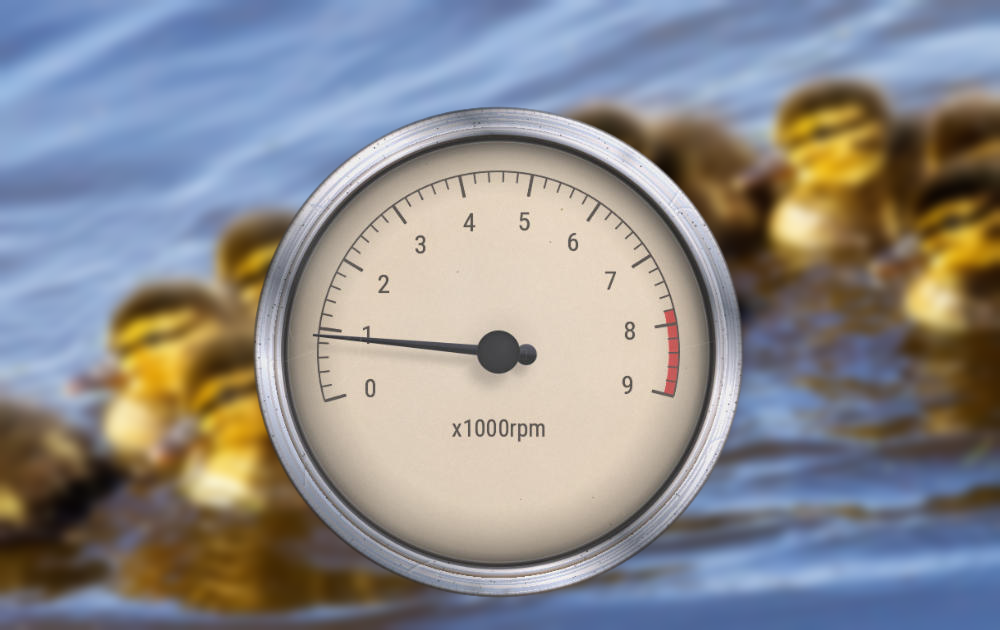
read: 900 rpm
